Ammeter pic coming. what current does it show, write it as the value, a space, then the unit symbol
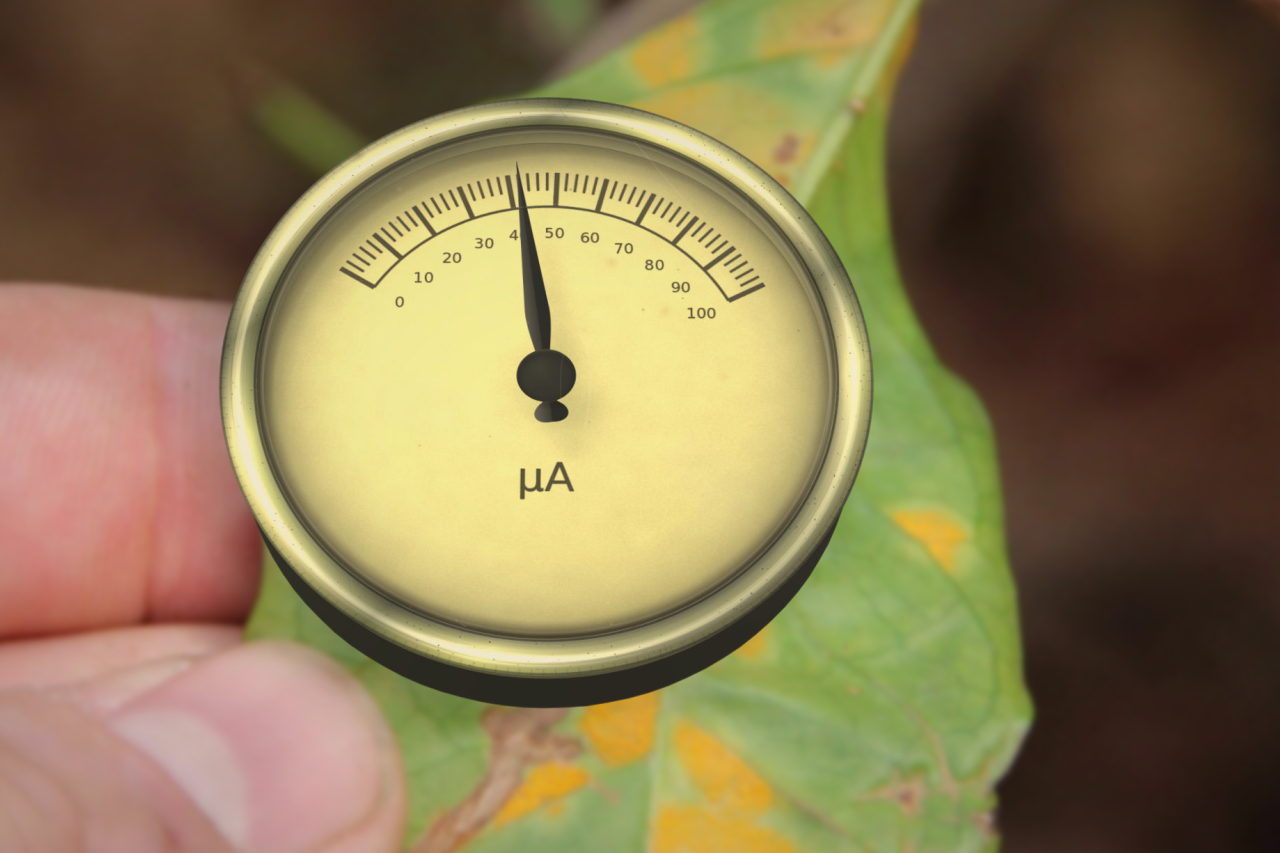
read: 42 µA
